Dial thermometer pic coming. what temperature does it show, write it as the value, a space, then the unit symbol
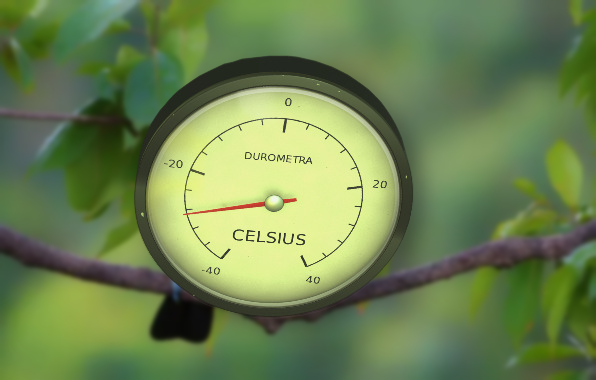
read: -28 °C
